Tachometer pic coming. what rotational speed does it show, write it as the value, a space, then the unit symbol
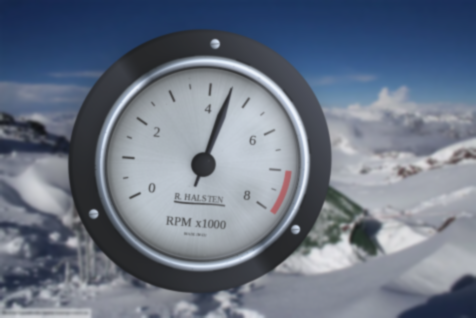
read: 4500 rpm
